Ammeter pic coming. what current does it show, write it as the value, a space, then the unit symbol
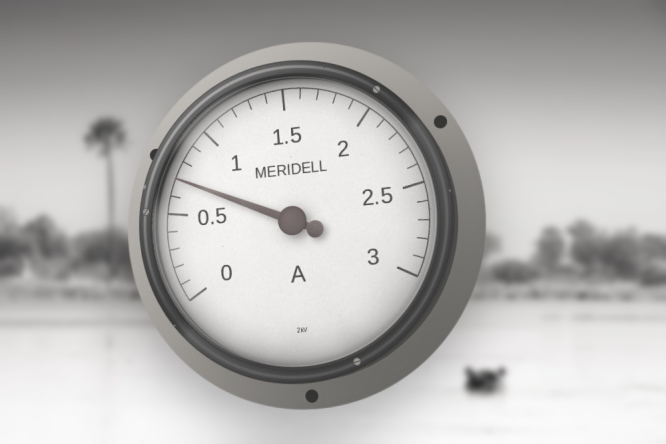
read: 0.7 A
